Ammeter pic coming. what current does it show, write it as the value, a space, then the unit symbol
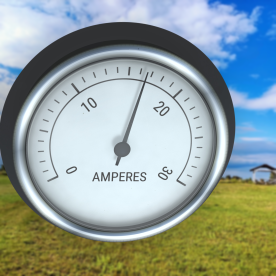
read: 16.5 A
